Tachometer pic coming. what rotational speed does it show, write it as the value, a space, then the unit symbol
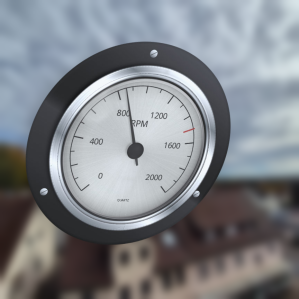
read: 850 rpm
